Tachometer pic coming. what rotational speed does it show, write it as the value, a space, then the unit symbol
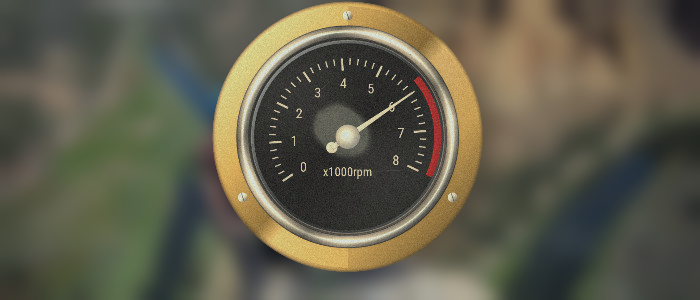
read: 6000 rpm
